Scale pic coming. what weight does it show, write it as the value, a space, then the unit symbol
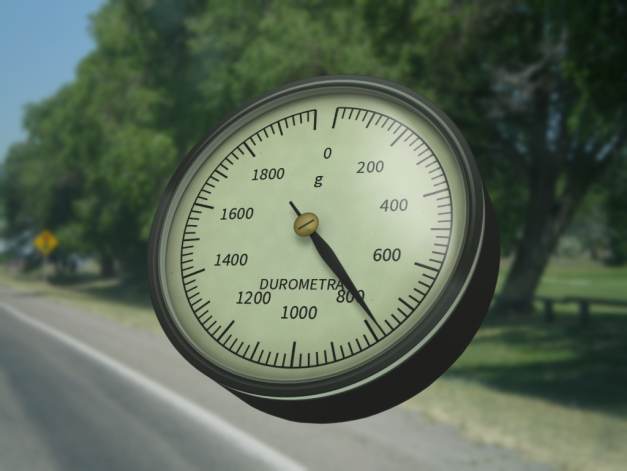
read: 780 g
